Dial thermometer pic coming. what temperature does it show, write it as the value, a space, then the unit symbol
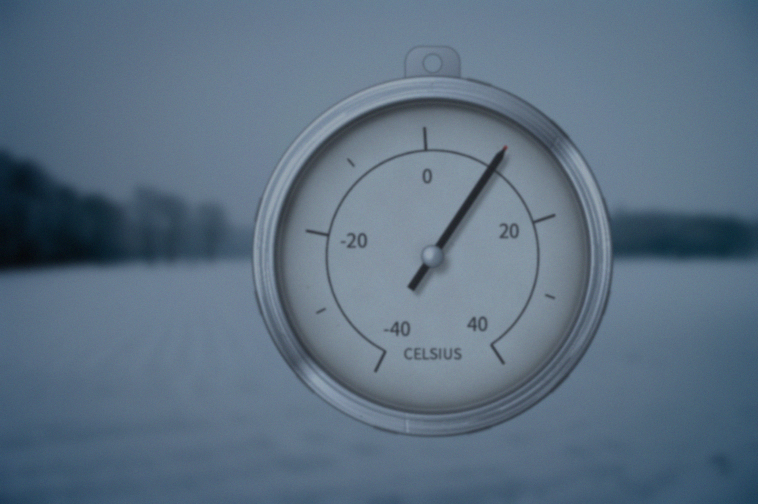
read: 10 °C
